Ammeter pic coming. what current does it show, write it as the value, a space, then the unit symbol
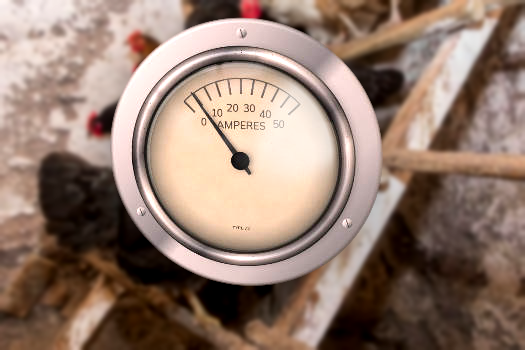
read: 5 A
